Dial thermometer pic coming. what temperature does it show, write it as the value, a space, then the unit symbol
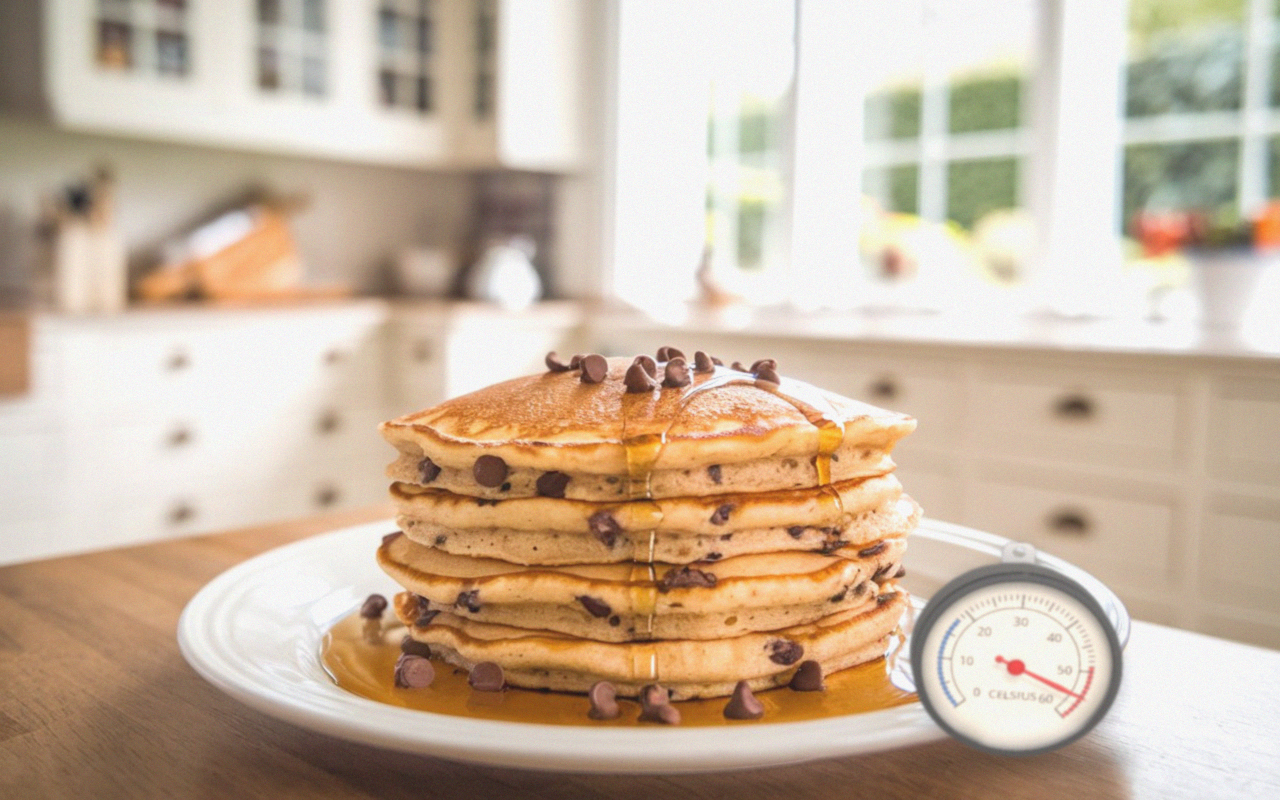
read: 55 °C
